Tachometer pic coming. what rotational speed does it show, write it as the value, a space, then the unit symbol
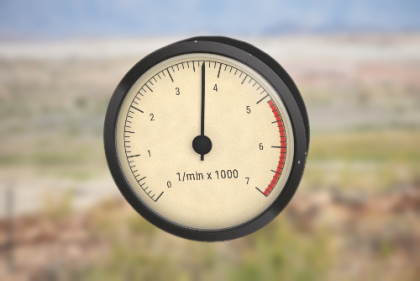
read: 3700 rpm
